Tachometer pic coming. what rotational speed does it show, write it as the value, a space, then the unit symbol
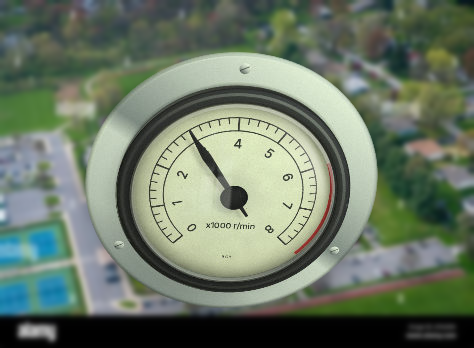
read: 3000 rpm
